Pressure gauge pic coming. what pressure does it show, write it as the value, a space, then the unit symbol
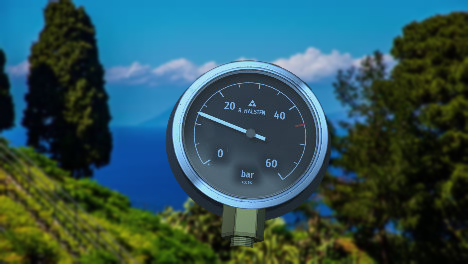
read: 12.5 bar
